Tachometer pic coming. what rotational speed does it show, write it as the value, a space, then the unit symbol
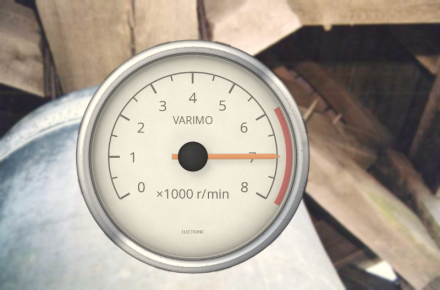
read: 7000 rpm
